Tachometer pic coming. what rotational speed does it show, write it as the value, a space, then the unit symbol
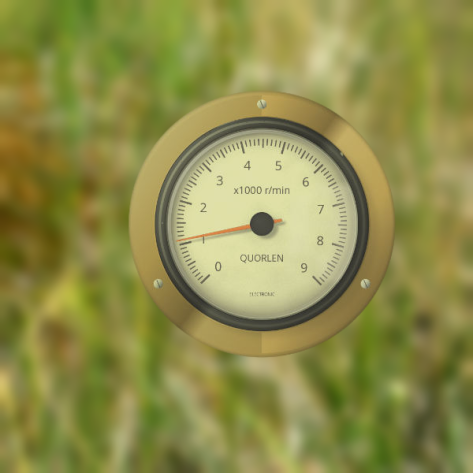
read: 1100 rpm
